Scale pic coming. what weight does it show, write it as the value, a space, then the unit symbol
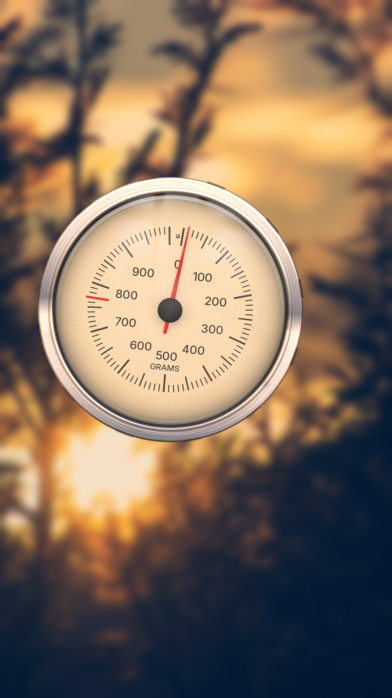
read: 10 g
